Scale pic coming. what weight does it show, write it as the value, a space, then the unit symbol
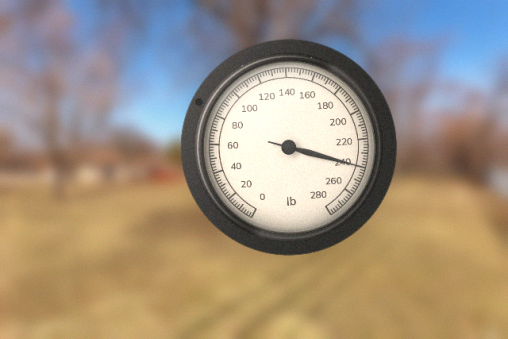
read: 240 lb
